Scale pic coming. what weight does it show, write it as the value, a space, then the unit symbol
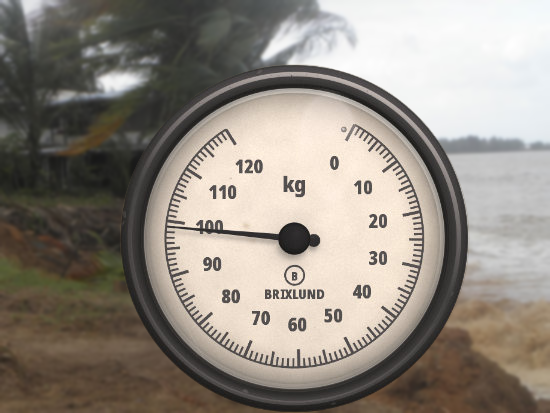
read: 99 kg
